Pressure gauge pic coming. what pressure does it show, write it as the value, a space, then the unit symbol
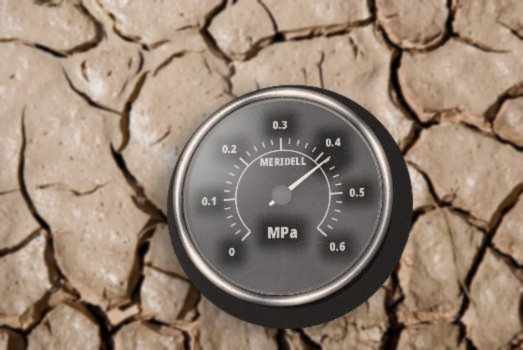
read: 0.42 MPa
